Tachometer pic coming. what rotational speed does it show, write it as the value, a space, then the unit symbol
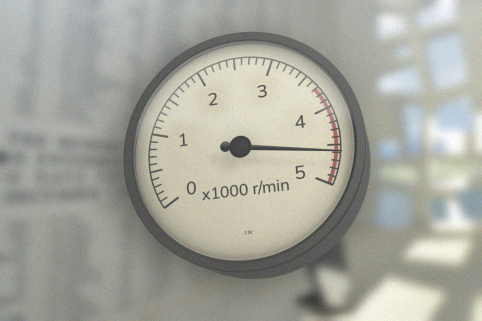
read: 4600 rpm
